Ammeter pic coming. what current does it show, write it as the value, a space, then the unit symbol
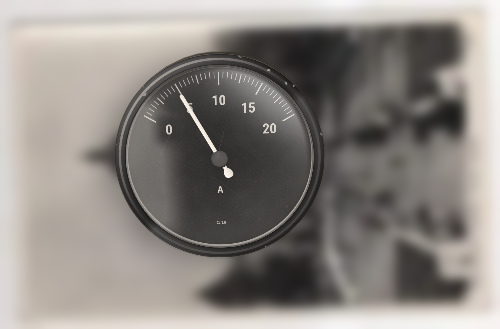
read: 5 A
